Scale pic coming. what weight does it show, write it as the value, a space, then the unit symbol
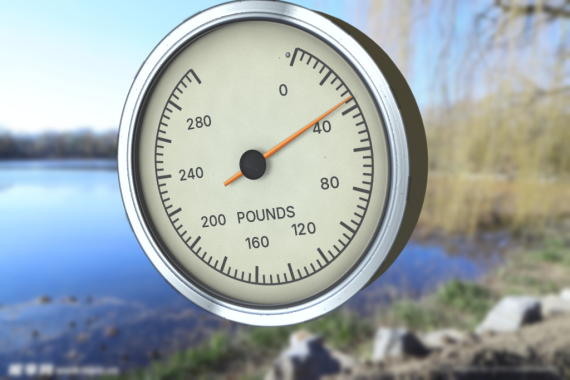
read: 36 lb
